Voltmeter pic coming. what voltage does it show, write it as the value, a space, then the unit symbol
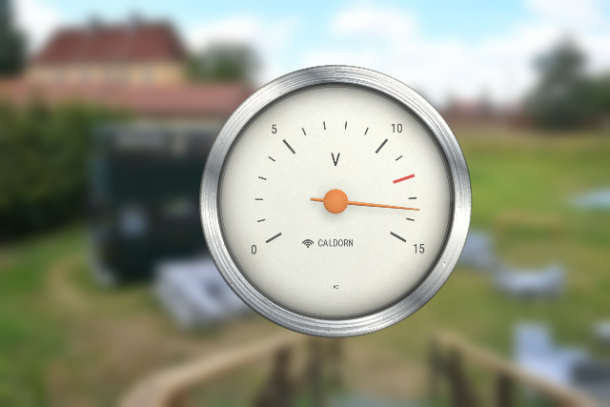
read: 13.5 V
